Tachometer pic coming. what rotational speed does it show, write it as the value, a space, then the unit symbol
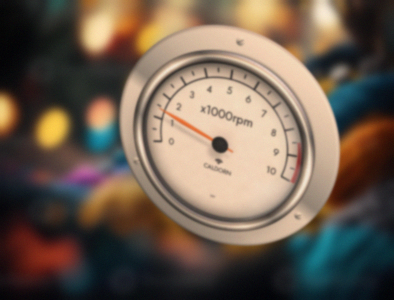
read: 1500 rpm
